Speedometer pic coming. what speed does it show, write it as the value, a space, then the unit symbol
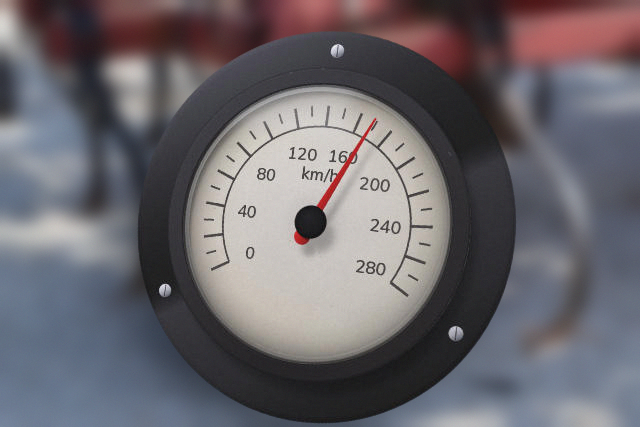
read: 170 km/h
